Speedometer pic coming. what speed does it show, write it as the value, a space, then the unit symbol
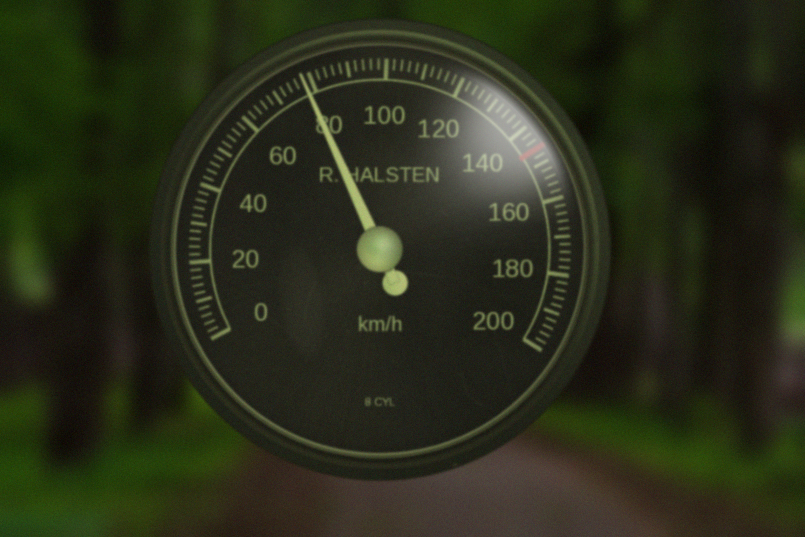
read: 78 km/h
